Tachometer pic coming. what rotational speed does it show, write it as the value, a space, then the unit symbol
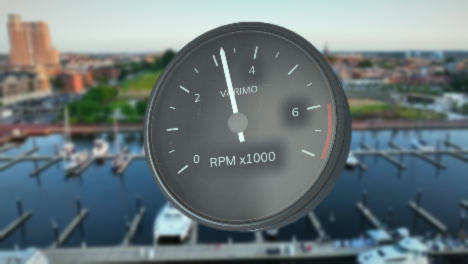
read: 3250 rpm
